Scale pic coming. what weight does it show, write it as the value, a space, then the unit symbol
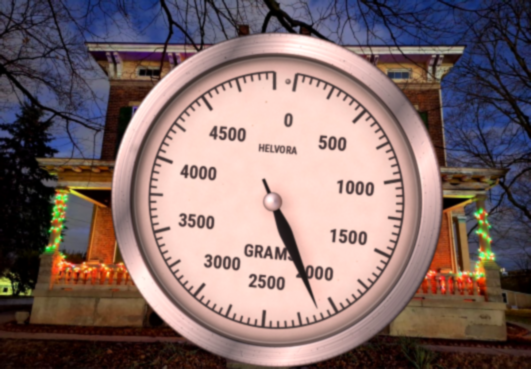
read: 2100 g
